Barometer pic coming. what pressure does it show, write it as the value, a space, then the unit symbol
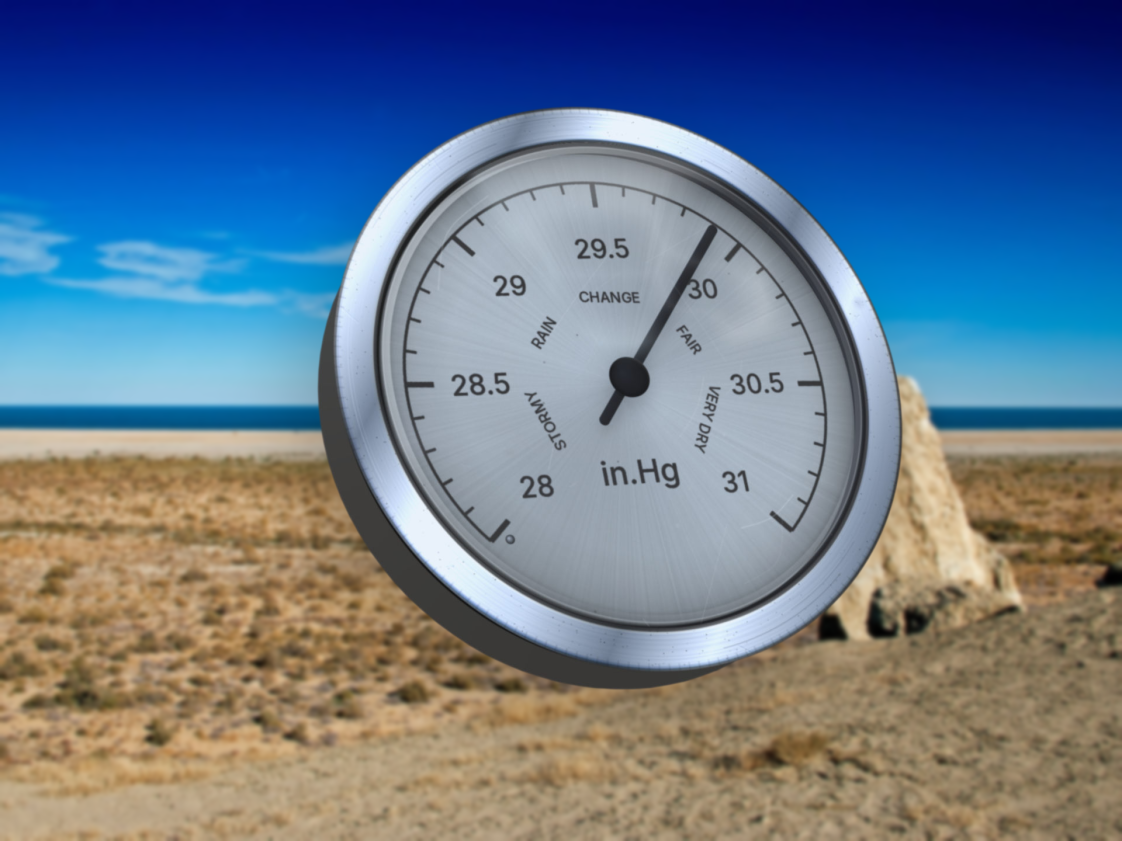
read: 29.9 inHg
